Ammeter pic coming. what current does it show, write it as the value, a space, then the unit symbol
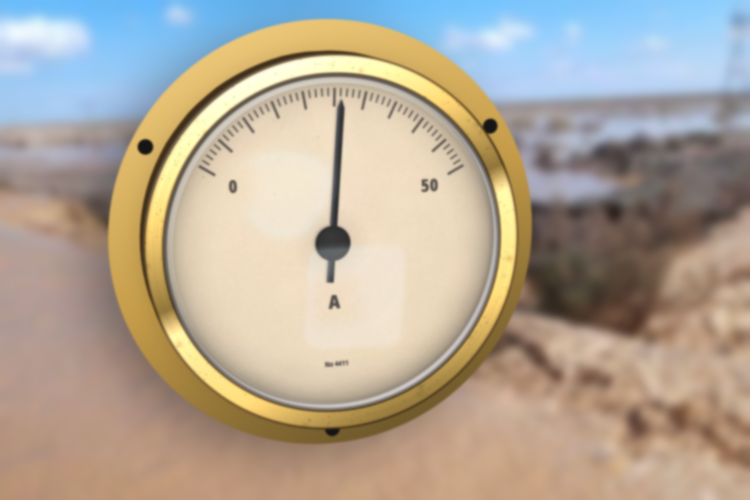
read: 26 A
